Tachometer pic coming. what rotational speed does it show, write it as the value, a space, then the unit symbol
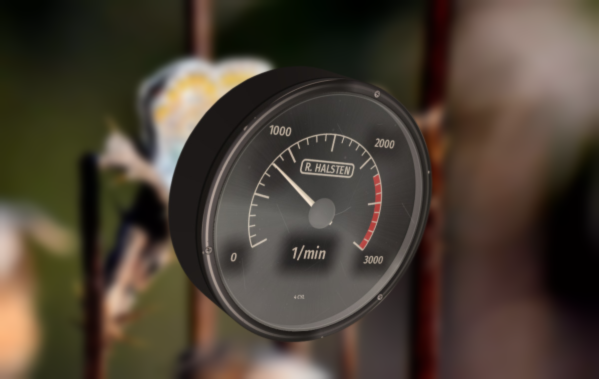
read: 800 rpm
